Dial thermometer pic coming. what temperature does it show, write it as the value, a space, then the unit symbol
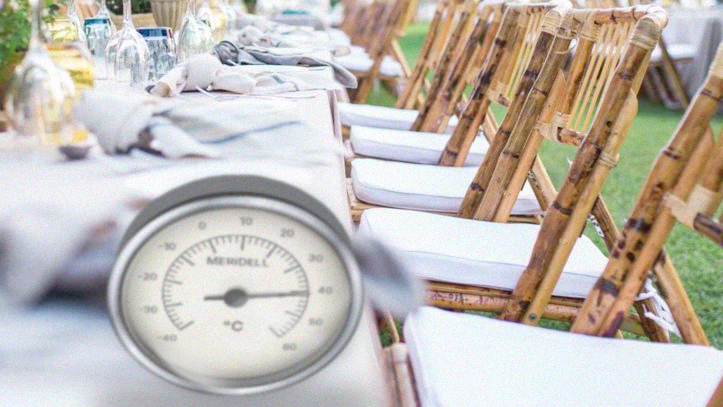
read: 40 °C
